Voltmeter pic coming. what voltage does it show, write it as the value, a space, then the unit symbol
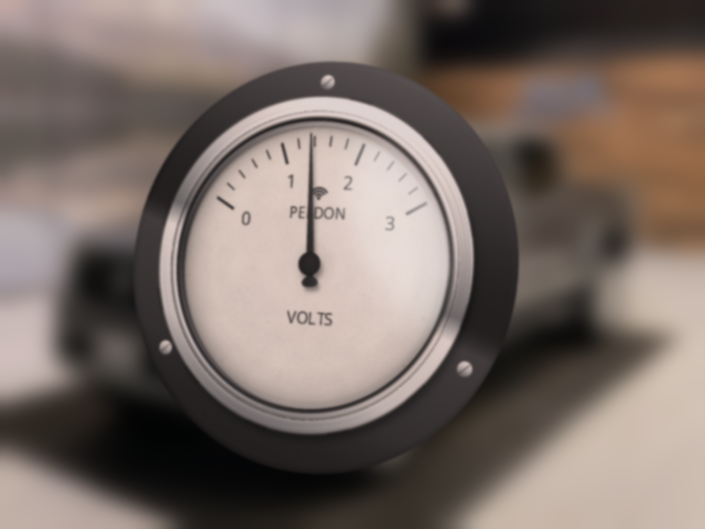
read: 1.4 V
